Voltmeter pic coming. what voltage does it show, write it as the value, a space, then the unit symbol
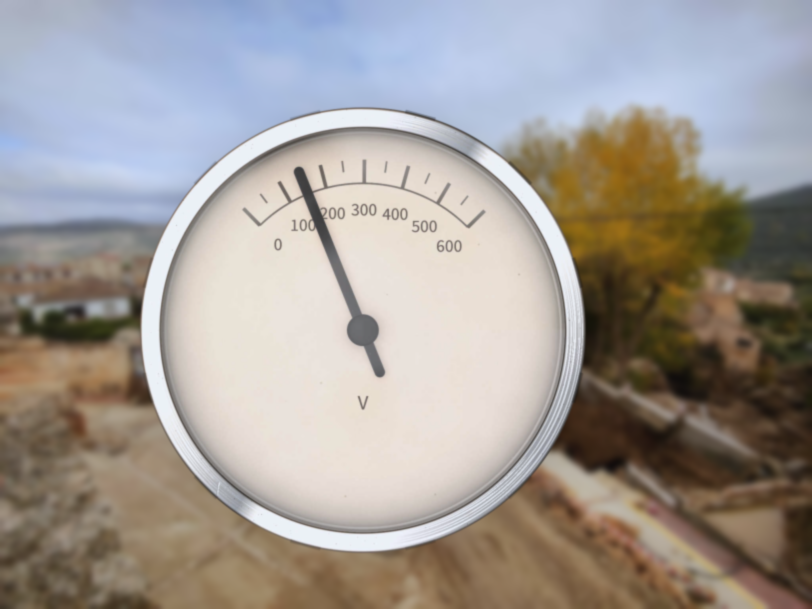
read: 150 V
